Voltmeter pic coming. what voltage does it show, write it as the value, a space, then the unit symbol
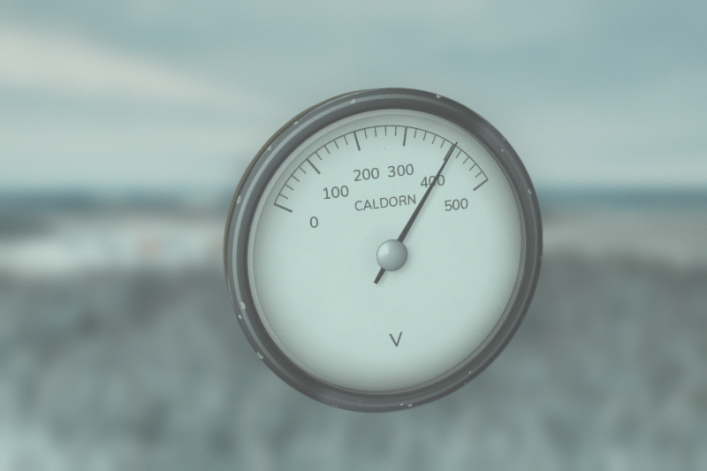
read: 400 V
